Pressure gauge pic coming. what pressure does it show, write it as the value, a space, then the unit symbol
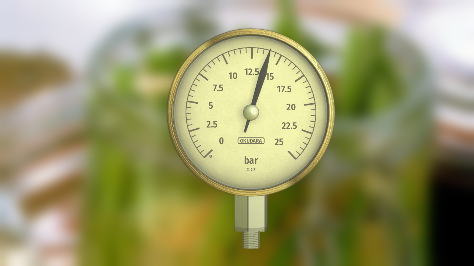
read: 14 bar
